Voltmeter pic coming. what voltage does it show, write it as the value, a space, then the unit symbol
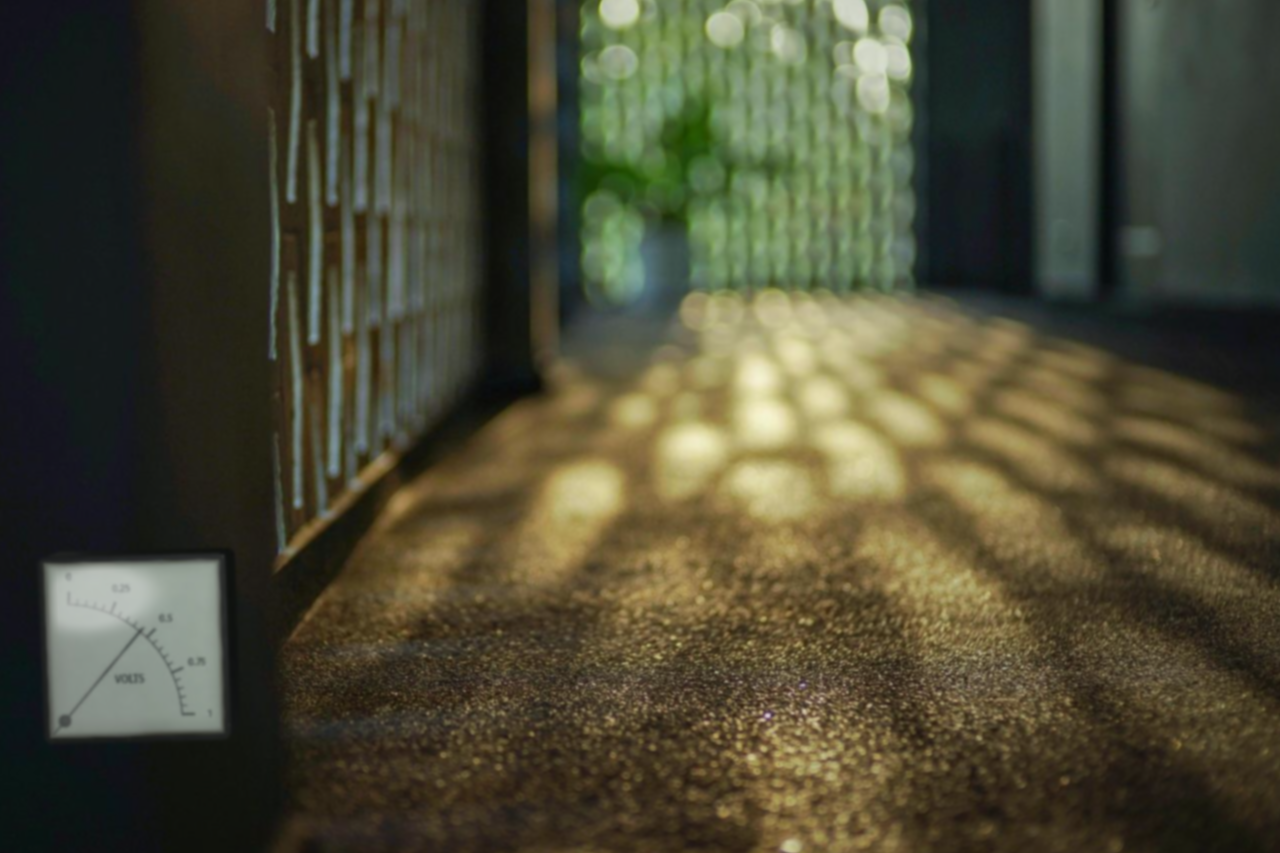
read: 0.45 V
